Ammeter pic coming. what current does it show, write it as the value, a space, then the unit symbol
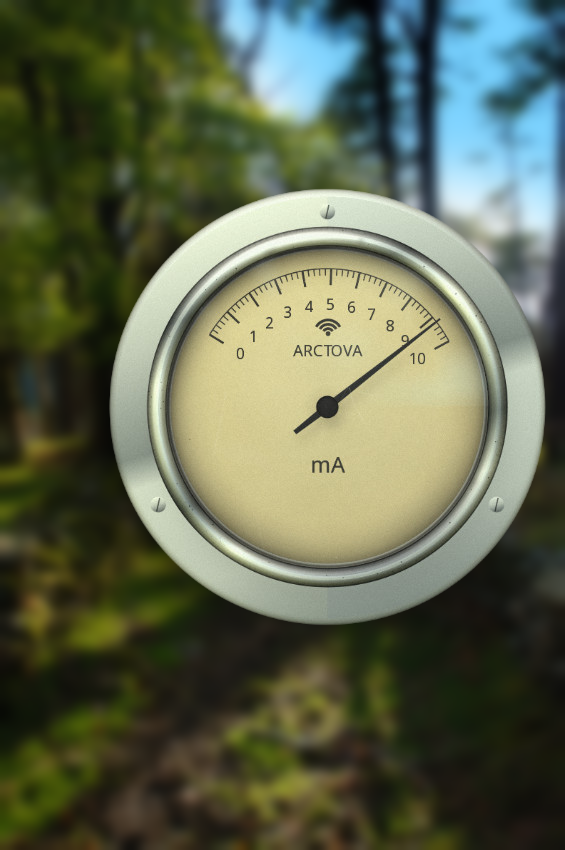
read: 9.2 mA
